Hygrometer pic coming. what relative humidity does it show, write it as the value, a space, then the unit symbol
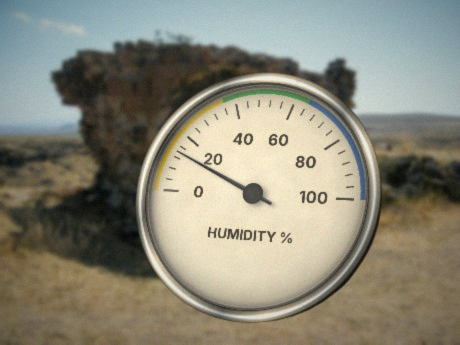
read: 14 %
